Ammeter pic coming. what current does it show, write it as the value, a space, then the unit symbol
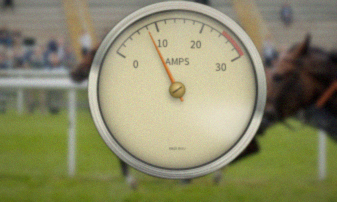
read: 8 A
